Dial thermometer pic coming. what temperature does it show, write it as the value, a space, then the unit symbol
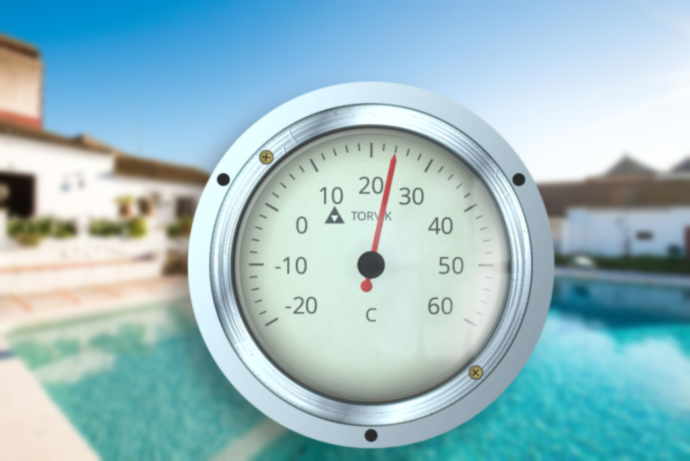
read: 24 °C
